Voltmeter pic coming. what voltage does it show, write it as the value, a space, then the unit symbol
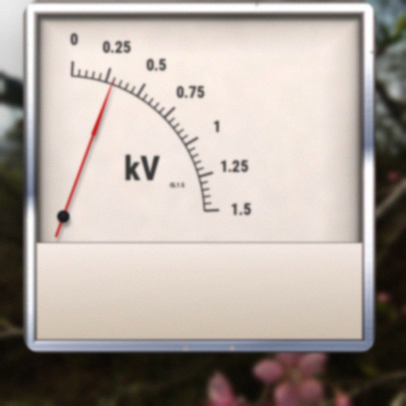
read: 0.3 kV
